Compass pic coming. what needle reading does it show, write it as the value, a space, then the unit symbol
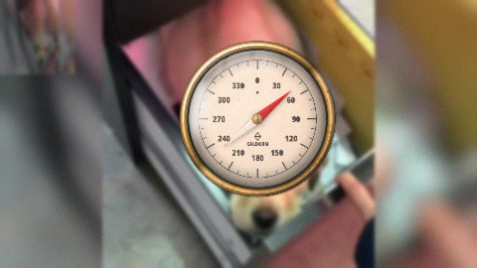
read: 50 °
